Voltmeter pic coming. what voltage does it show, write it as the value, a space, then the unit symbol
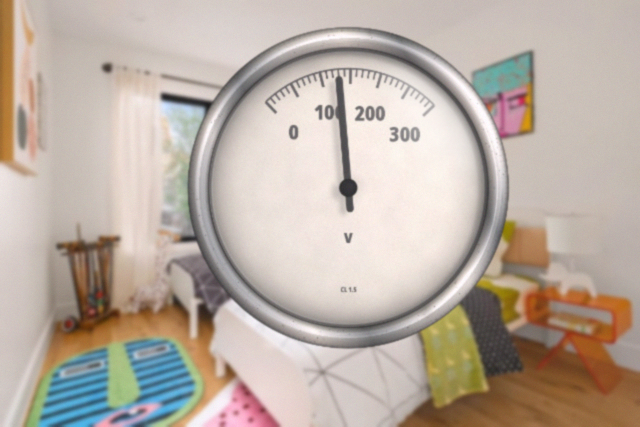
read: 130 V
